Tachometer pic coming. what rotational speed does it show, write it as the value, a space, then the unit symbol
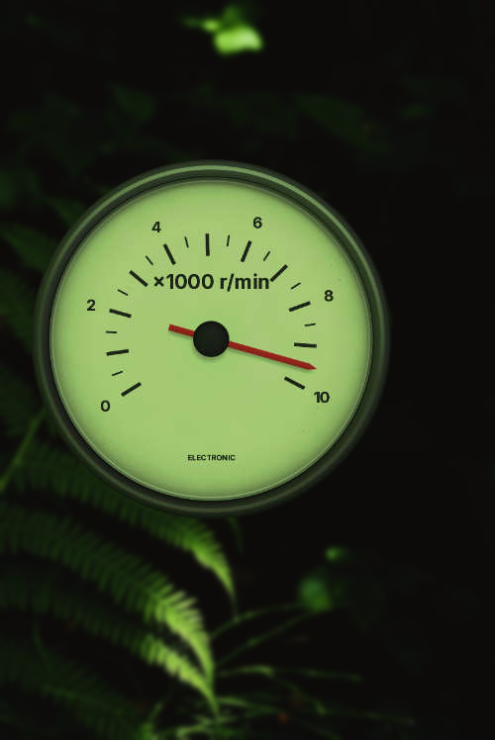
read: 9500 rpm
